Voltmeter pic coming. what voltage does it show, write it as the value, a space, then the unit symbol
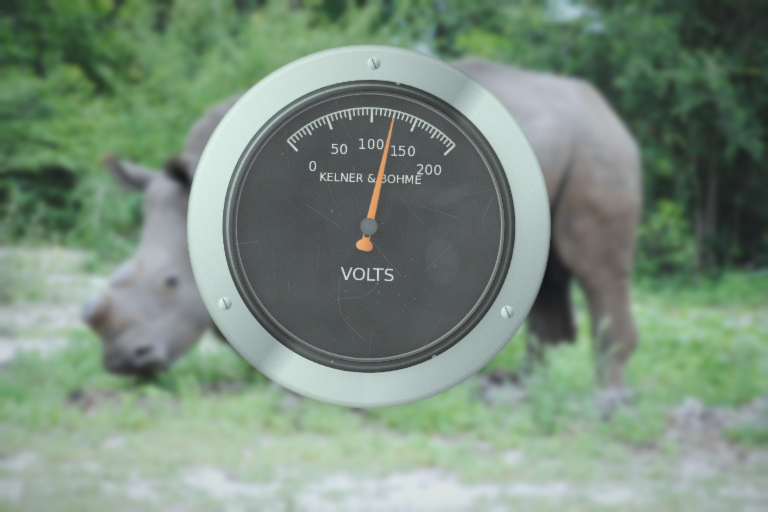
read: 125 V
